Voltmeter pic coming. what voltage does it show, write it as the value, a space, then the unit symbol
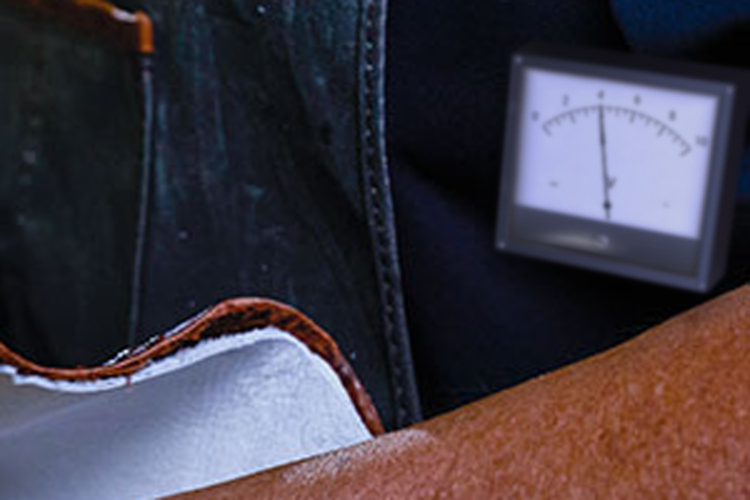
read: 4 V
